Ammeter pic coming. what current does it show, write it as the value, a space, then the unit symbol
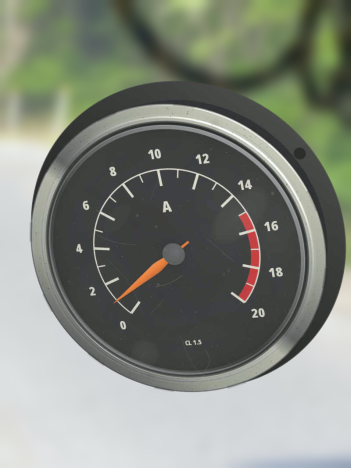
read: 1 A
